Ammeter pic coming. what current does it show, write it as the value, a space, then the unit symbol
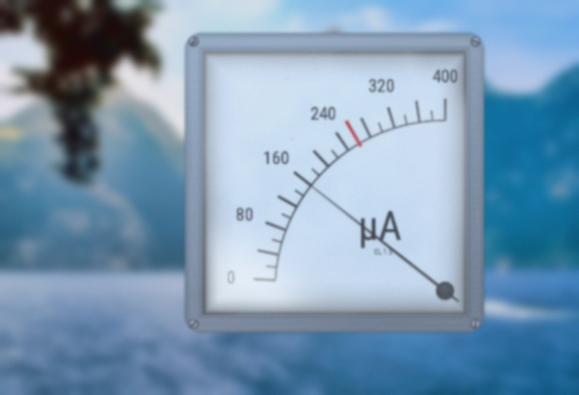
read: 160 µA
